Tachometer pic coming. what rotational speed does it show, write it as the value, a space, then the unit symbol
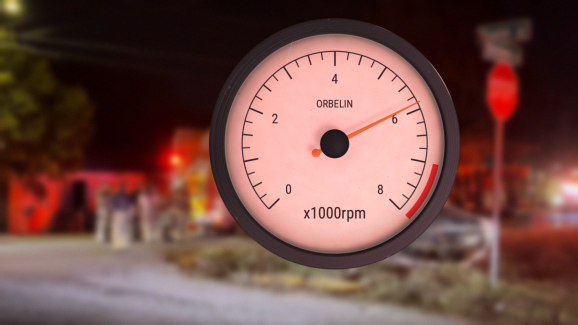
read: 5875 rpm
